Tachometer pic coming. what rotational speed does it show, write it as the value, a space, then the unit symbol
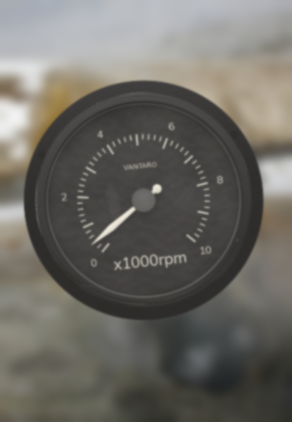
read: 400 rpm
